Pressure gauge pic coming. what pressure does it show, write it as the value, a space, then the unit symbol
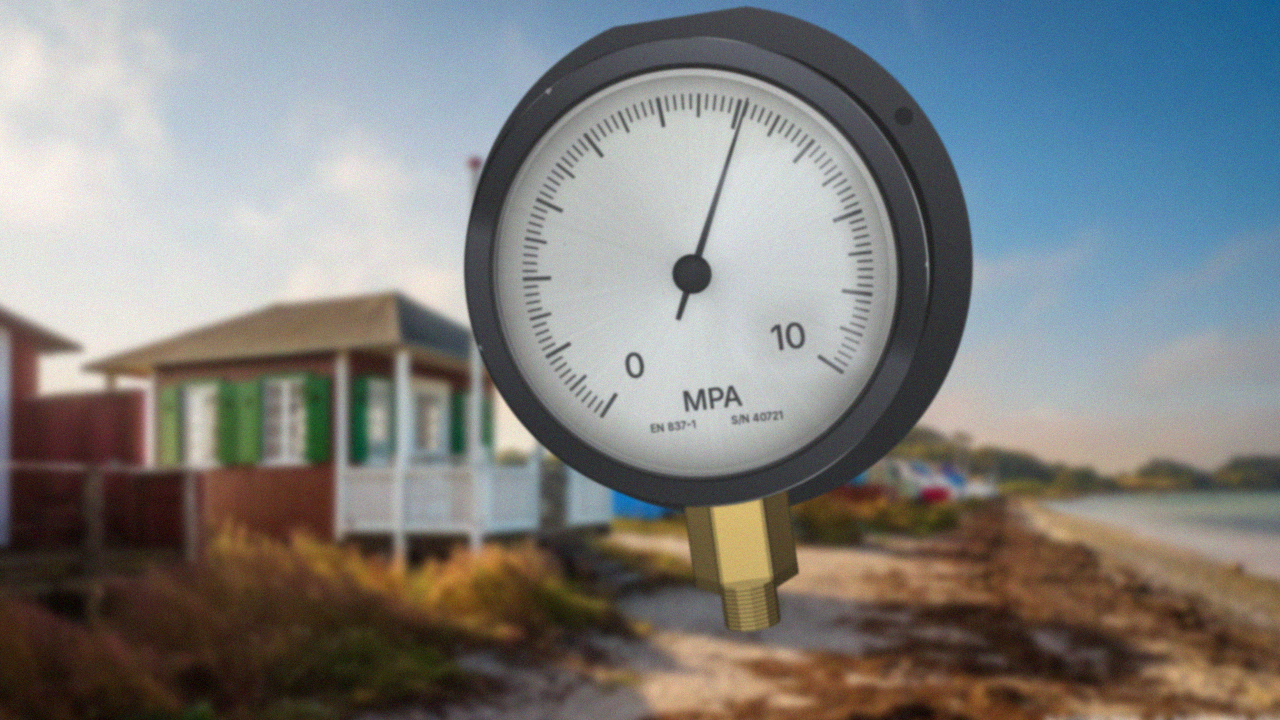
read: 6.1 MPa
